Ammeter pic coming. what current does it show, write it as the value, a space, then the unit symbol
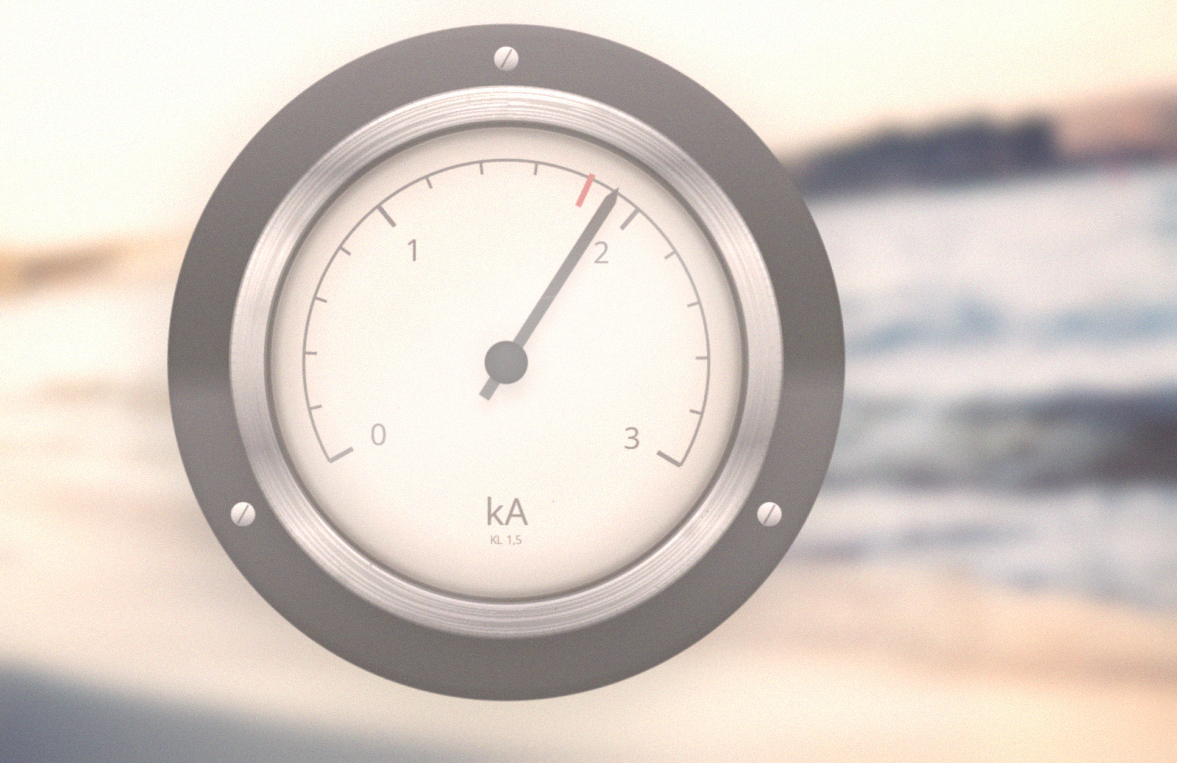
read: 1.9 kA
